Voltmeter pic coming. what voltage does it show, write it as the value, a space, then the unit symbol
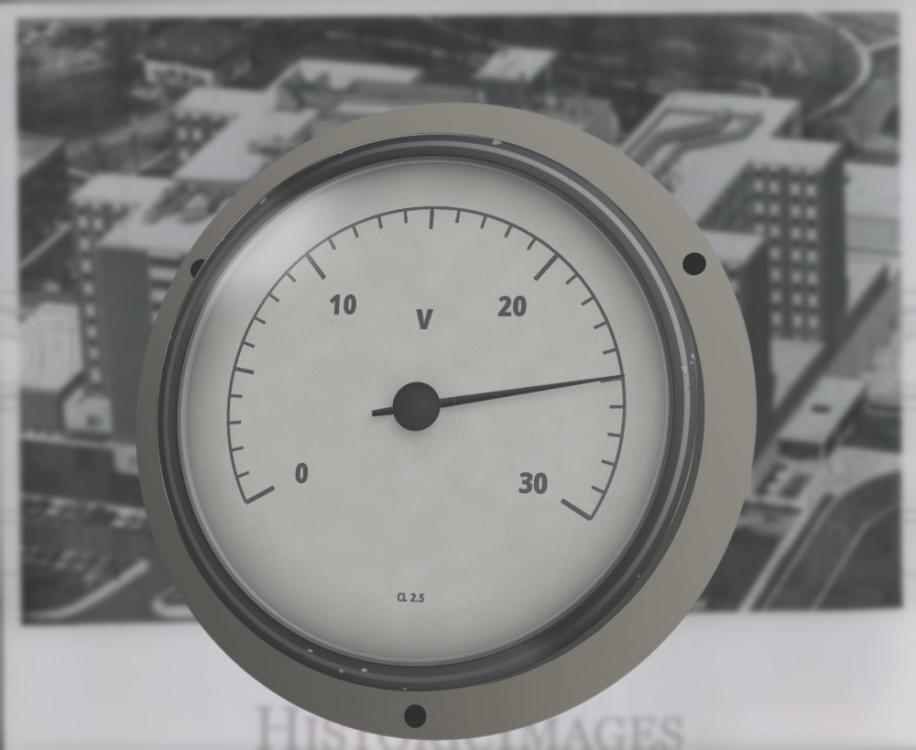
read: 25 V
